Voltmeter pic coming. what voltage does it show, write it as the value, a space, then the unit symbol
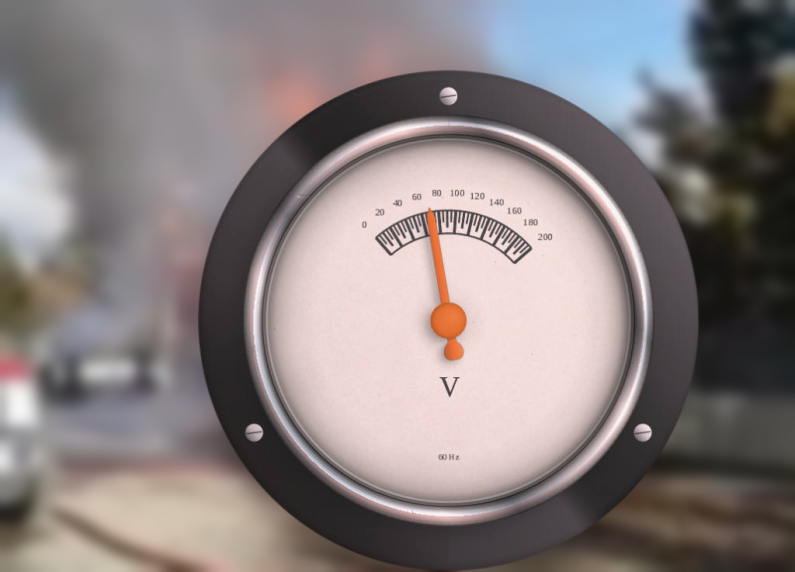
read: 70 V
